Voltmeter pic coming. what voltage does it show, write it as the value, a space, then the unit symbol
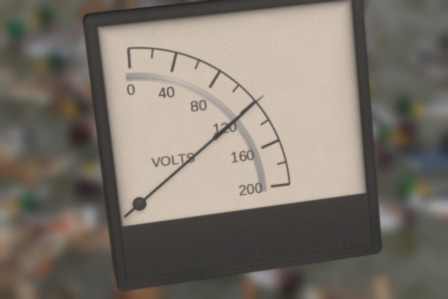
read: 120 V
